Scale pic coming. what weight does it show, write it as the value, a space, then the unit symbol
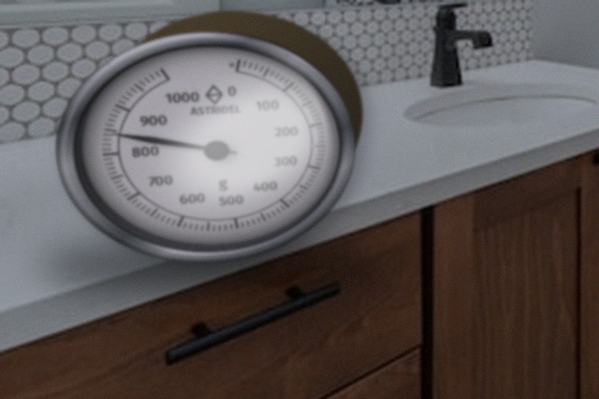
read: 850 g
